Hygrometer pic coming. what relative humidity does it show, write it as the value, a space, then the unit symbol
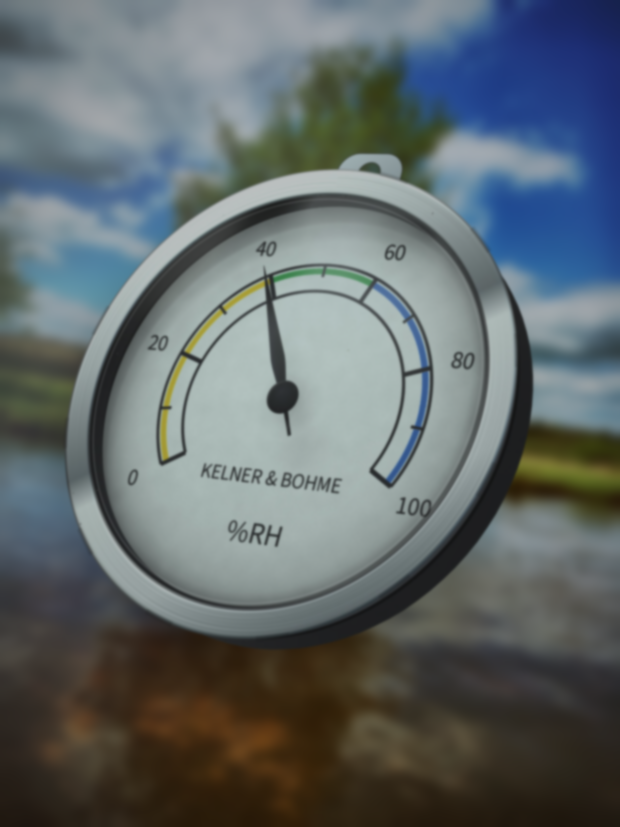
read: 40 %
